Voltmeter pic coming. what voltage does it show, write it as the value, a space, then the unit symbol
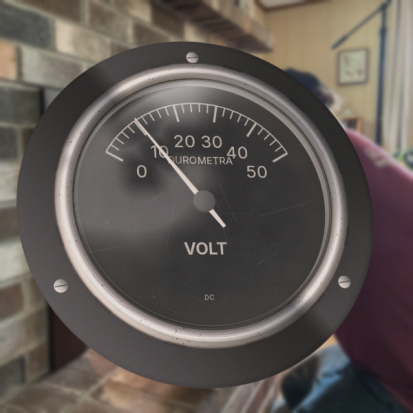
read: 10 V
